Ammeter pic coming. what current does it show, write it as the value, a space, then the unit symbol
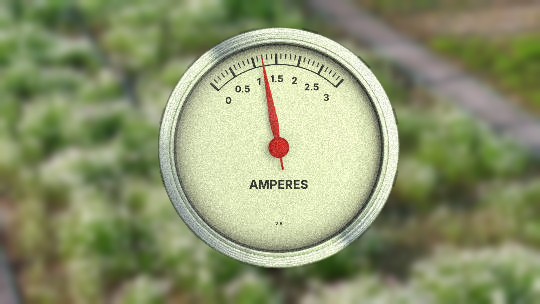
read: 1.2 A
